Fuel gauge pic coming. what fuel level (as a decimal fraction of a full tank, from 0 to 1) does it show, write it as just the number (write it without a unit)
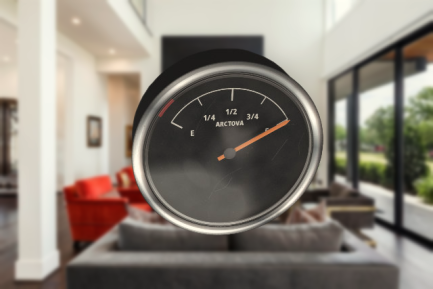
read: 1
